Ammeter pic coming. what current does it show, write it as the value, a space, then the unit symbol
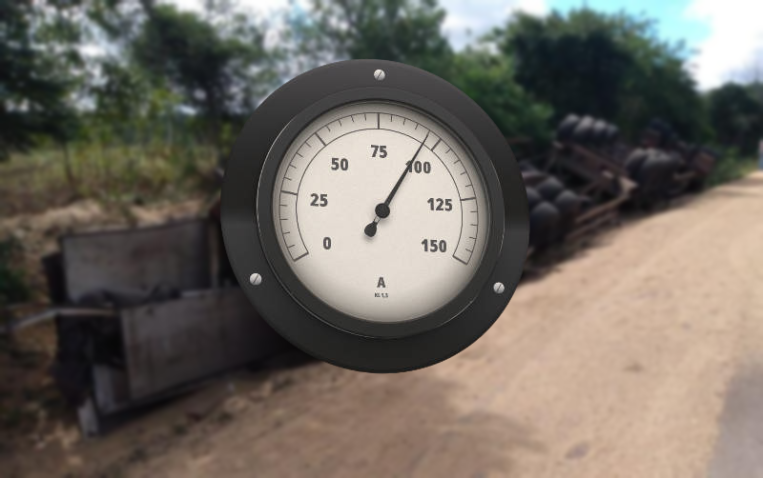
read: 95 A
